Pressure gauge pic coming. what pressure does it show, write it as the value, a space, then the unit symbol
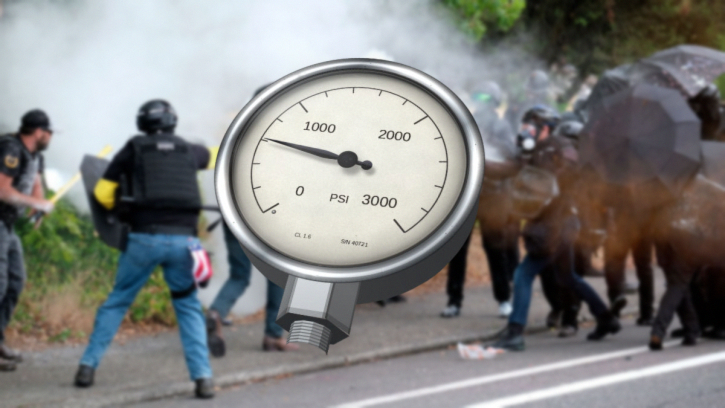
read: 600 psi
